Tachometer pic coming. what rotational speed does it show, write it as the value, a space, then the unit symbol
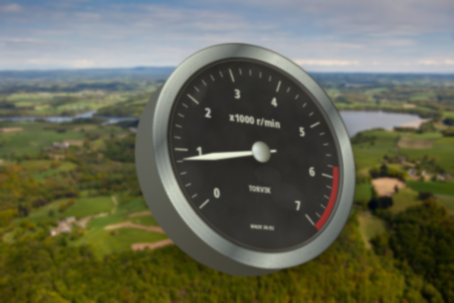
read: 800 rpm
